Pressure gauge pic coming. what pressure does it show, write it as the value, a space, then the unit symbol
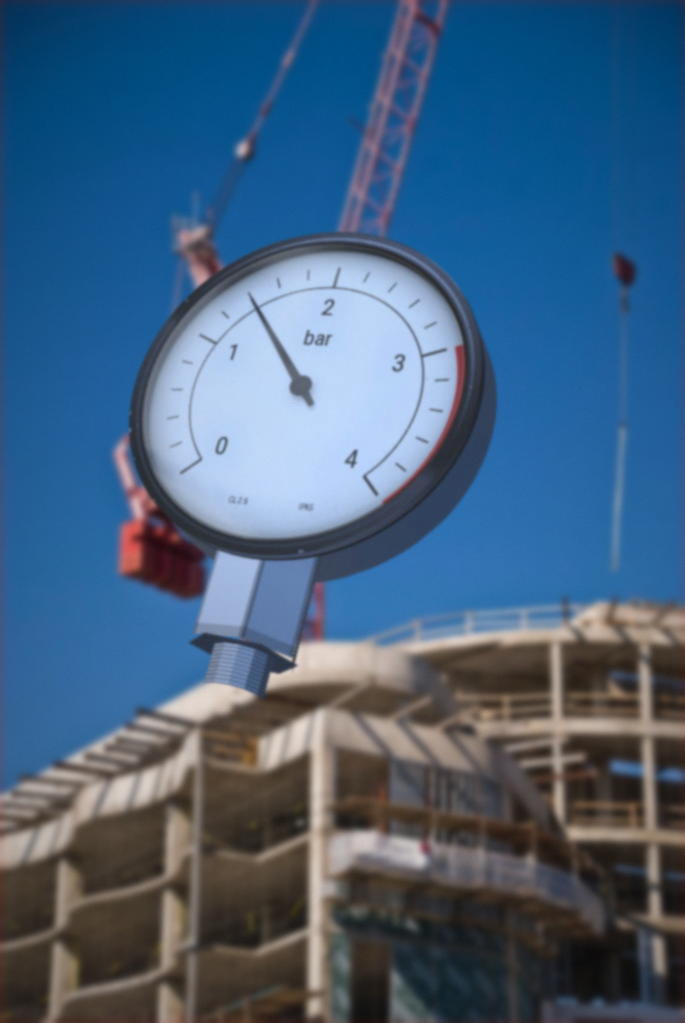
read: 1.4 bar
